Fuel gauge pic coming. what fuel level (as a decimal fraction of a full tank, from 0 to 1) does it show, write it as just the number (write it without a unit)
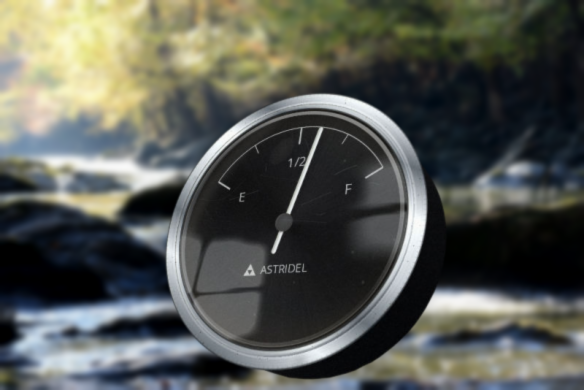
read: 0.625
